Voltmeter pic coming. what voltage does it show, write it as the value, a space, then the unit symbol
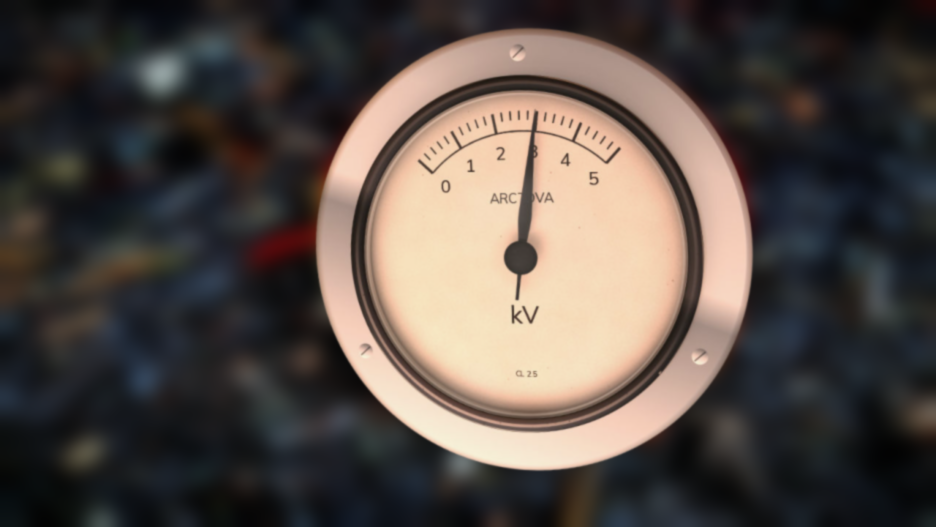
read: 3 kV
